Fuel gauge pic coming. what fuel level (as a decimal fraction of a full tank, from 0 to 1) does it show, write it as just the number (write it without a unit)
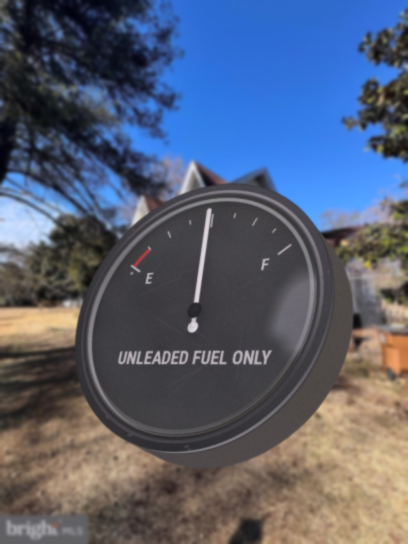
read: 0.5
